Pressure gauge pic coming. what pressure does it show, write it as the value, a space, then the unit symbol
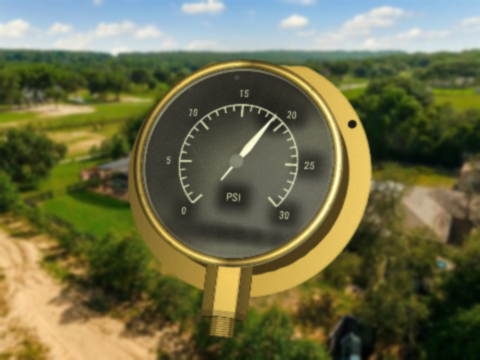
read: 19 psi
